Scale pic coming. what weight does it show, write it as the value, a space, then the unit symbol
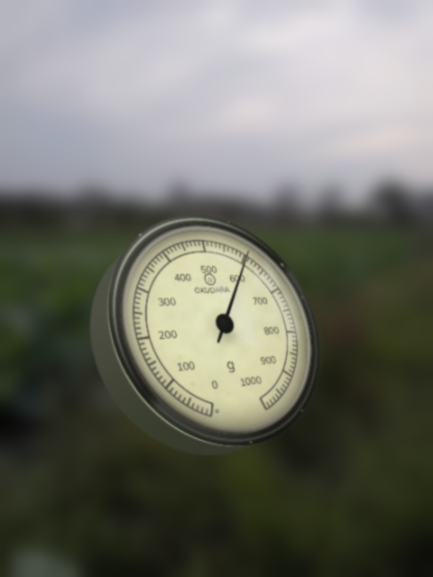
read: 600 g
